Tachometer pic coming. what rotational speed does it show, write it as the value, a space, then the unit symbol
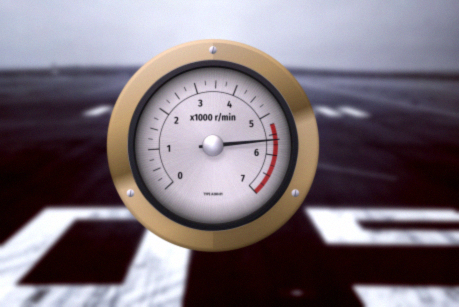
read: 5625 rpm
